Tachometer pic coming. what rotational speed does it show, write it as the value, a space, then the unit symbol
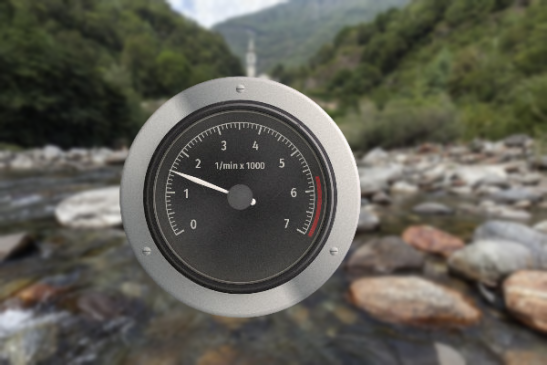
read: 1500 rpm
